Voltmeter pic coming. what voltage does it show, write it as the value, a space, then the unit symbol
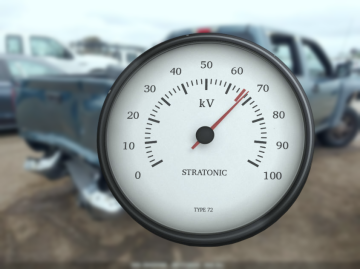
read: 68 kV
